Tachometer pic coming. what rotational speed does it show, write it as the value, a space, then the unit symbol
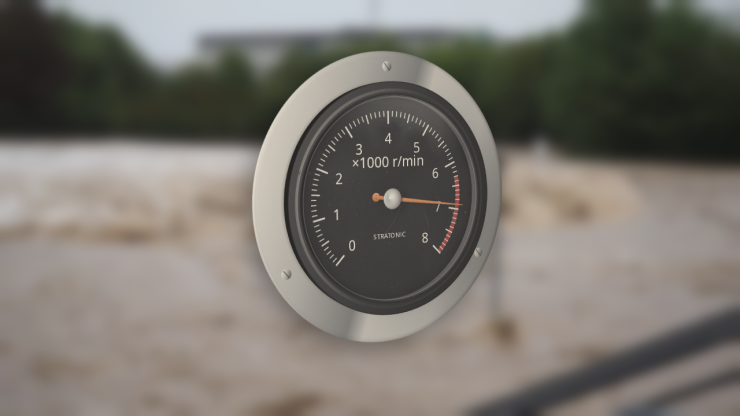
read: 6900 rpm
